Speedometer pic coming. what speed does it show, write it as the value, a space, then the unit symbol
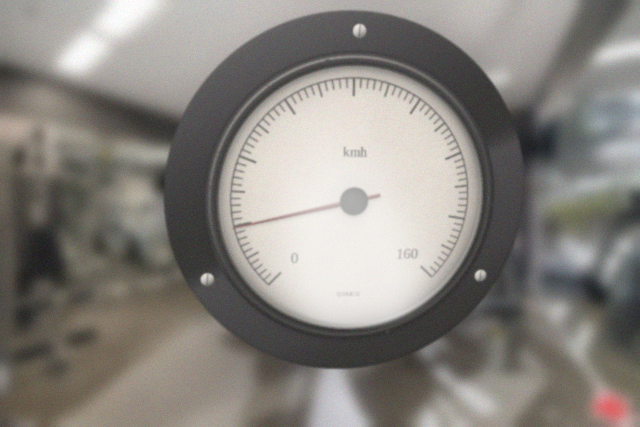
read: 20 km/h
